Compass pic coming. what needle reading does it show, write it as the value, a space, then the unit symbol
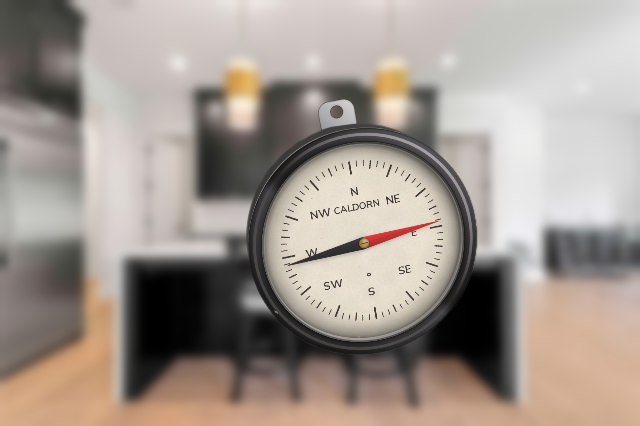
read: 85 °
